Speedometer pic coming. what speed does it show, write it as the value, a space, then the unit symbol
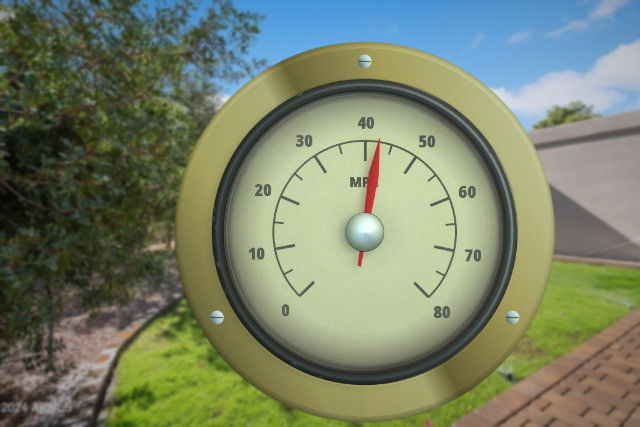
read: 42.5 mph
